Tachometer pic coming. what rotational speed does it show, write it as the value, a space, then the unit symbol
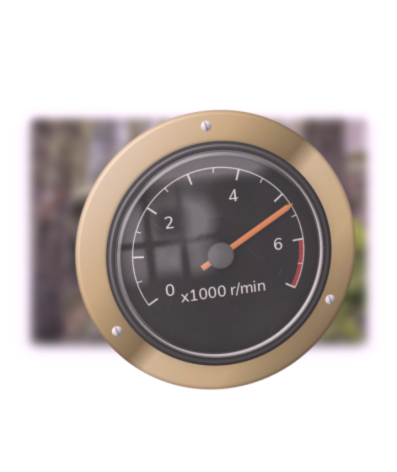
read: 5250 rpm
